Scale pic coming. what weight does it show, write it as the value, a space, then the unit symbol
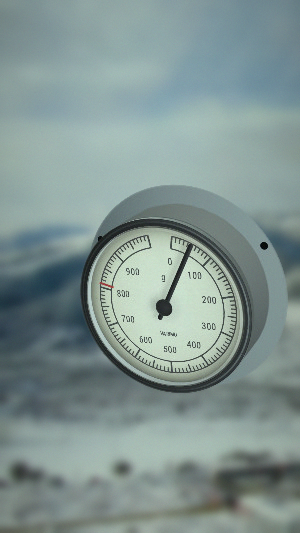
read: 50 g
